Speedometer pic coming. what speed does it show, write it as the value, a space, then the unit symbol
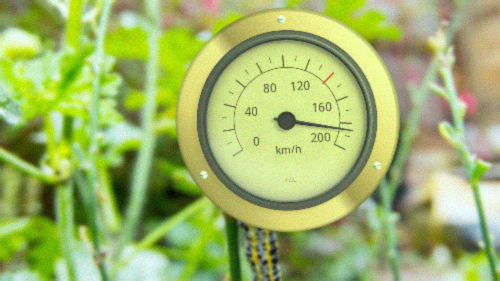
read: 185 km/h
